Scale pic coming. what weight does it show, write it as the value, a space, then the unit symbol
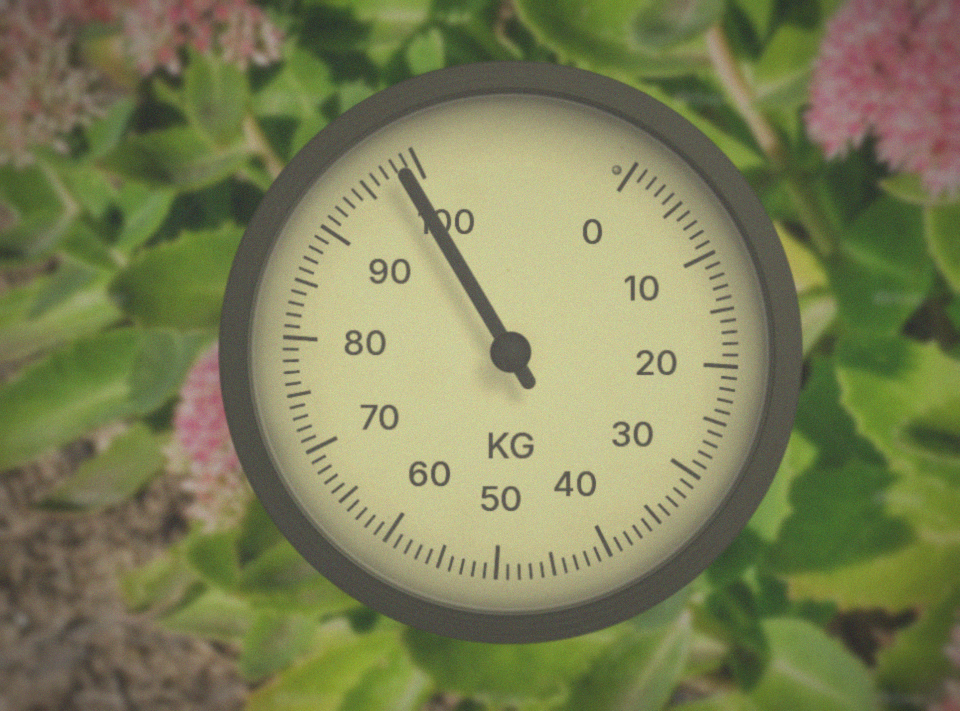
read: 98.5 kg
